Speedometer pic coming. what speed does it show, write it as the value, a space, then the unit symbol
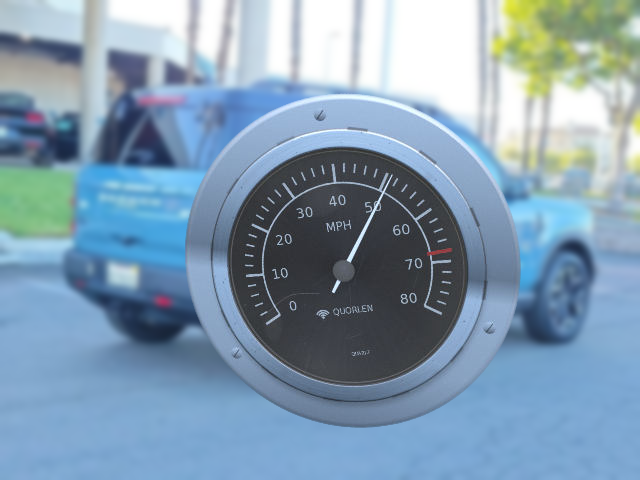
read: 51 mph
